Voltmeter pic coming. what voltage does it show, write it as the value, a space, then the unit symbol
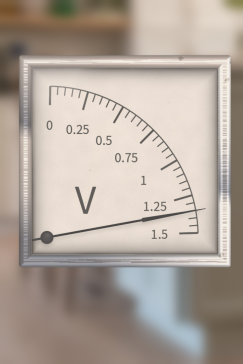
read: 1.35 V
